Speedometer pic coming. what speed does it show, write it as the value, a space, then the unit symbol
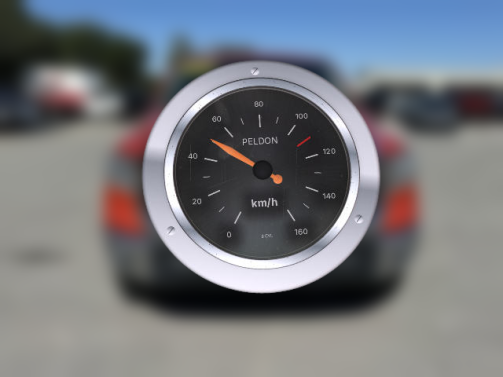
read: 50 km/h
